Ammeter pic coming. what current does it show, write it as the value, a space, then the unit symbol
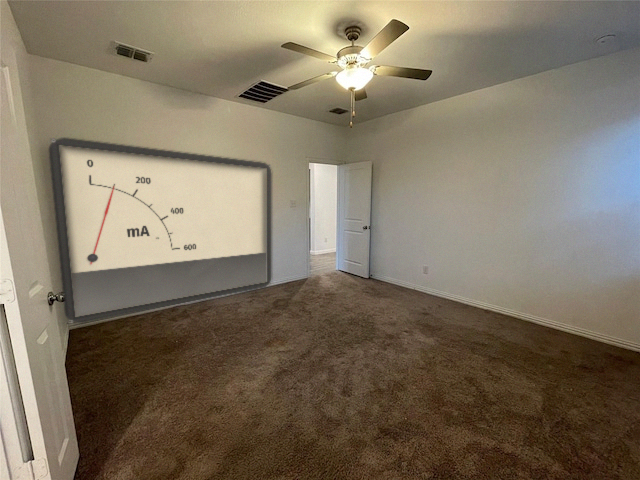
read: 100 mA
